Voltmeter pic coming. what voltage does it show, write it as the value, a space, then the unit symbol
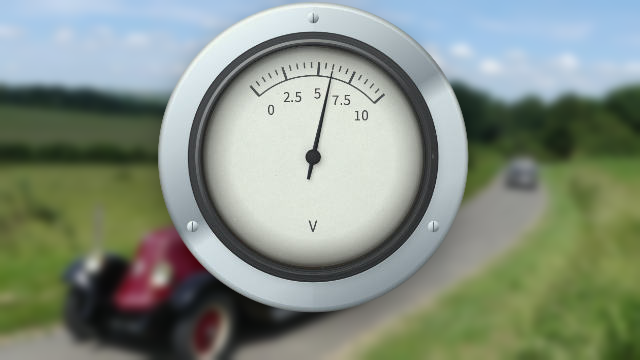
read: 6 V
